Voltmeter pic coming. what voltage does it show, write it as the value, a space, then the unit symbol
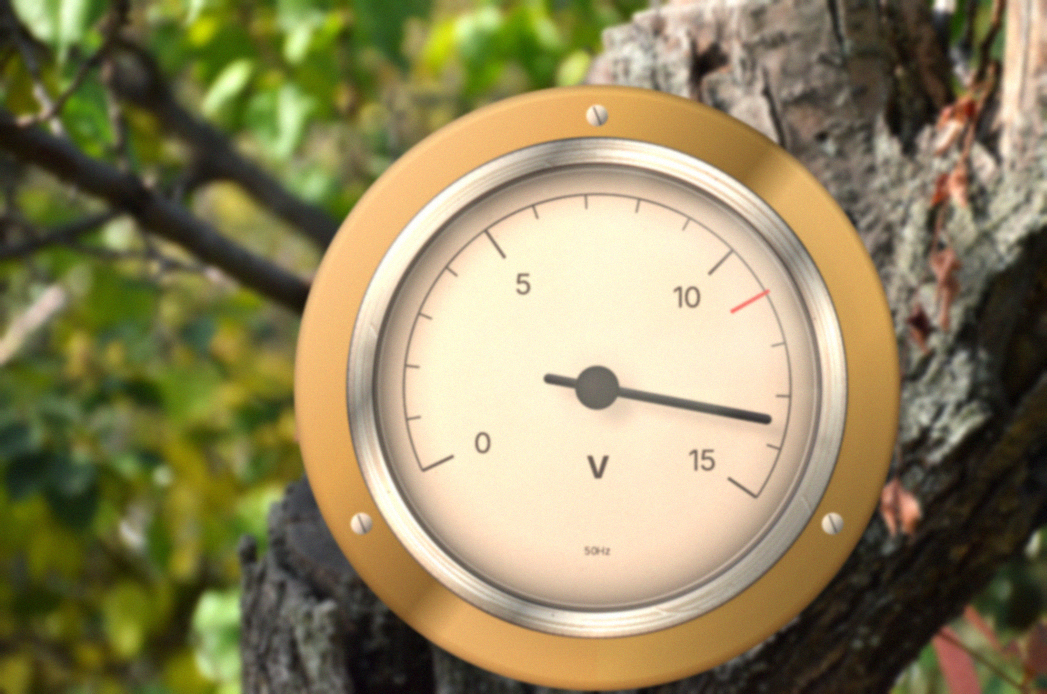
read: 13.5 V
